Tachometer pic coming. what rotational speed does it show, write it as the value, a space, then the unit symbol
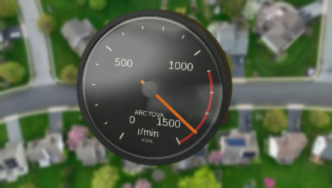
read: 1400 rpm
